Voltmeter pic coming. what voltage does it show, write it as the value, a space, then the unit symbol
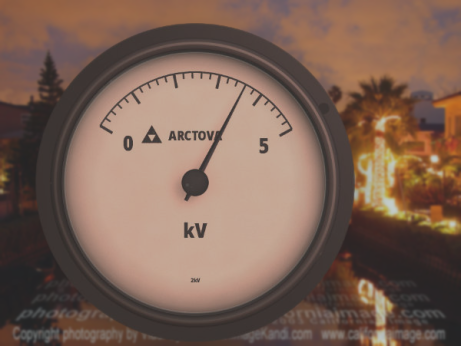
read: 3.6 kV
